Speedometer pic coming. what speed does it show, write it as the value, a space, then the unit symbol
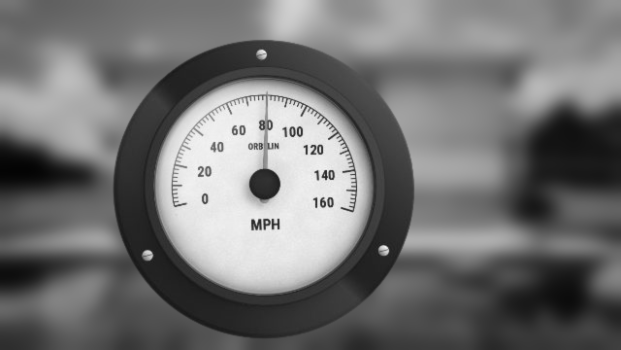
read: 80 mph
